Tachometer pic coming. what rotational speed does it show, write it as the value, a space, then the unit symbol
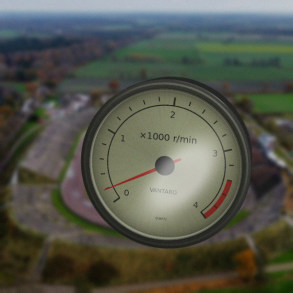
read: 200 rpm
